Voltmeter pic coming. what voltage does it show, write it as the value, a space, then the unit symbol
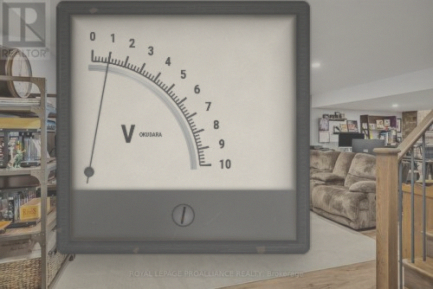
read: 1 V
